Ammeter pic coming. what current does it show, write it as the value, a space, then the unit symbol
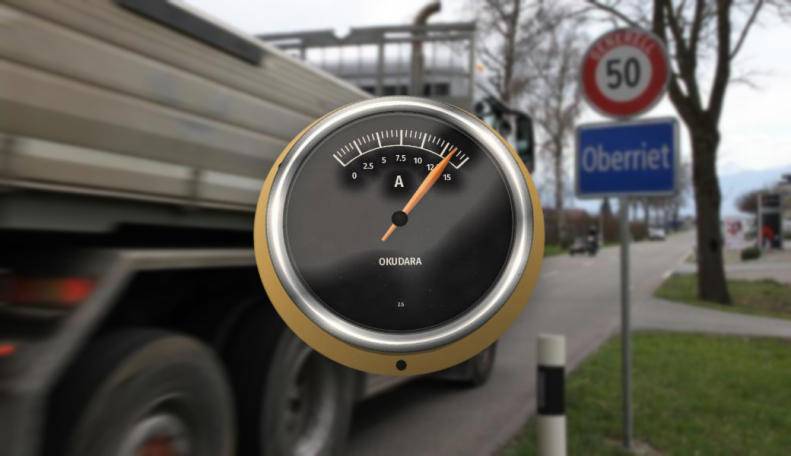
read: 13.5 A
